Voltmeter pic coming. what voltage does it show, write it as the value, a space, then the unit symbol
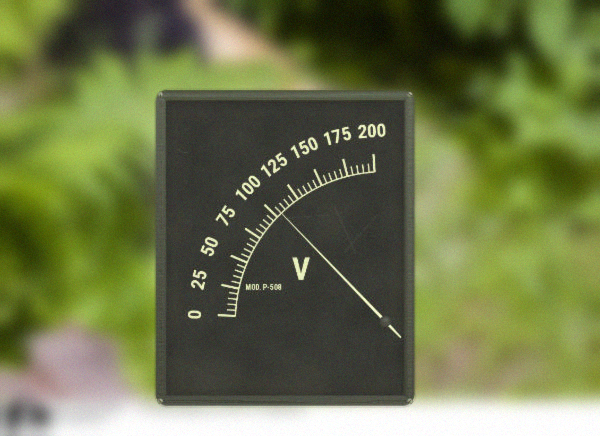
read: 105 V
